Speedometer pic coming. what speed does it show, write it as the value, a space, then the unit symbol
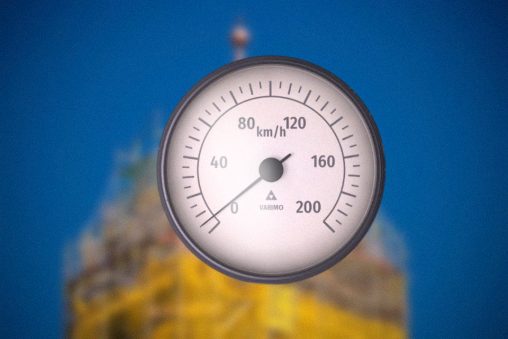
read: 5 km/h
